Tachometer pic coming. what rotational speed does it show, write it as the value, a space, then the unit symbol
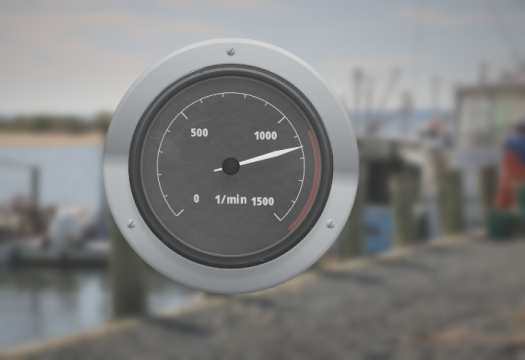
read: 1150 rpm
